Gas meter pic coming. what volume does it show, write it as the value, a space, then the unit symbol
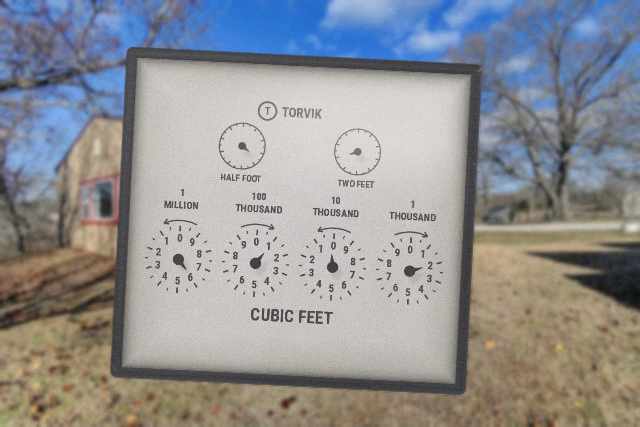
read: 610200 ft³
